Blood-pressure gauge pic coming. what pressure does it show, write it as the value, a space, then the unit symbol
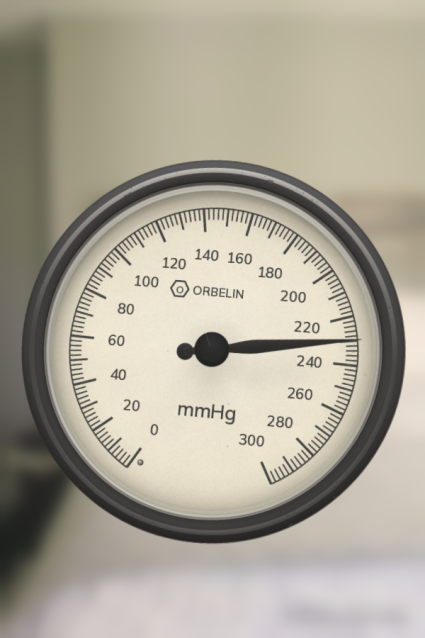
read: 230 mmHg
